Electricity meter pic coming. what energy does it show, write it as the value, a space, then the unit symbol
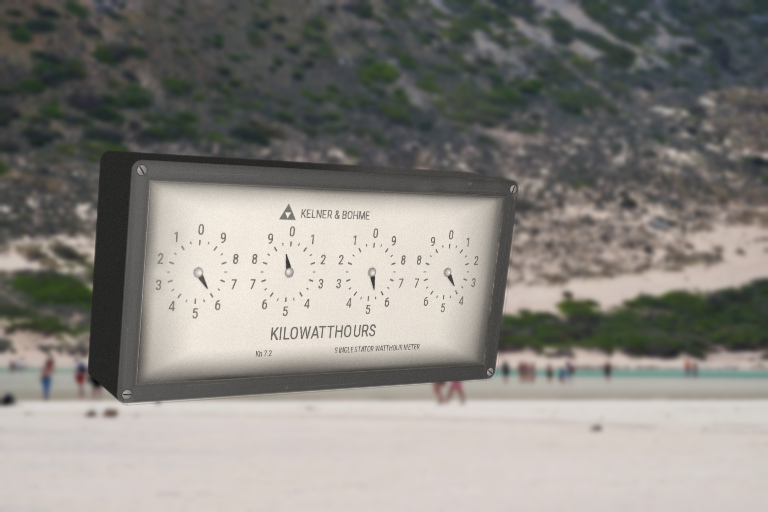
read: 5954 kWh
